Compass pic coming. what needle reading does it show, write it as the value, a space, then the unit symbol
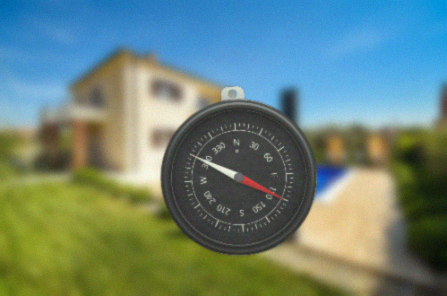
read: 120 °
